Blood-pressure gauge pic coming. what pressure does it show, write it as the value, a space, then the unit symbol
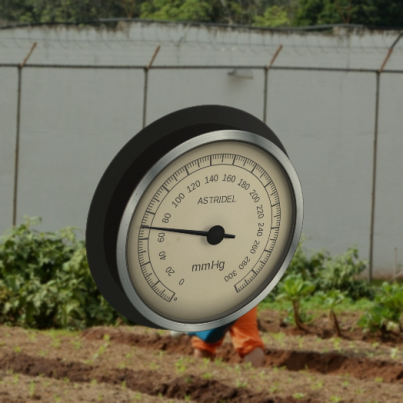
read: 70 mmHg
